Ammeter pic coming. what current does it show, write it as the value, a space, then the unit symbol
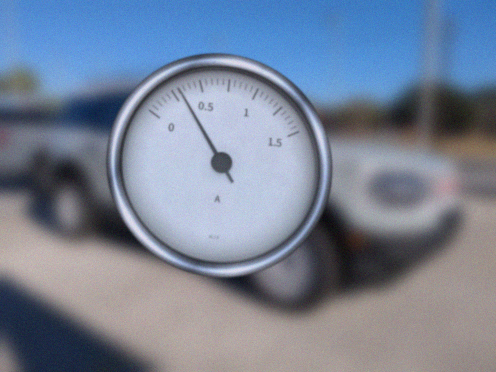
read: 0.3 A
